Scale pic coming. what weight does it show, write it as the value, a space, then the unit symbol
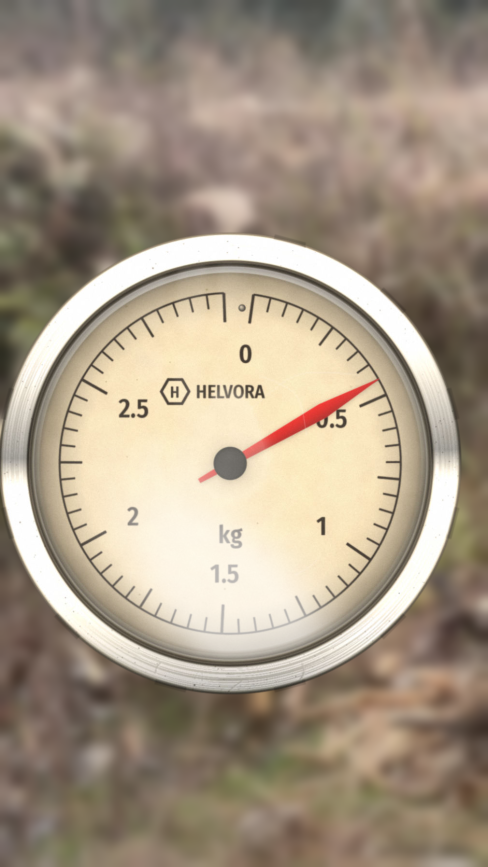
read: 0.45 kg
